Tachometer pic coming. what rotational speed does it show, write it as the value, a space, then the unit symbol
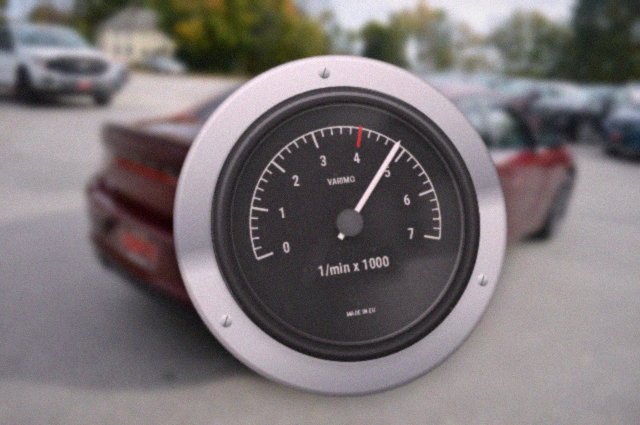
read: 4800 rpm
